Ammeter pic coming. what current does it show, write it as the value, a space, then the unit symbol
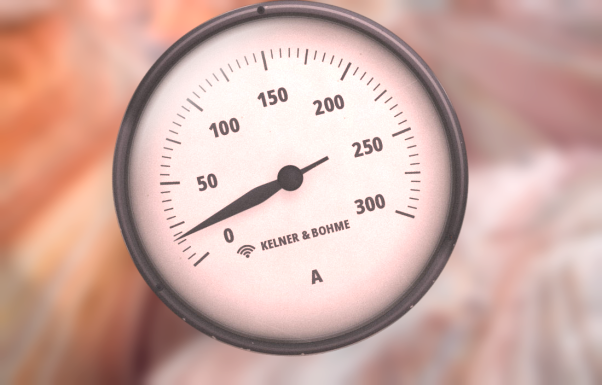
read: 17.5 A
